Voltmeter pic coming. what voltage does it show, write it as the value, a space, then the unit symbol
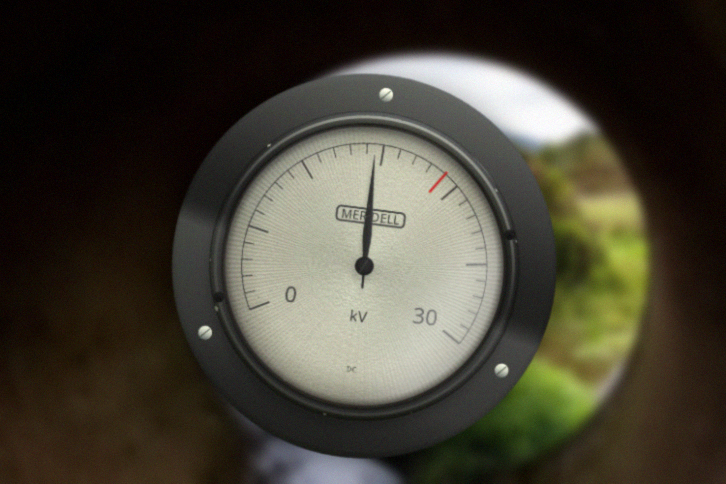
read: 14.5 kV
